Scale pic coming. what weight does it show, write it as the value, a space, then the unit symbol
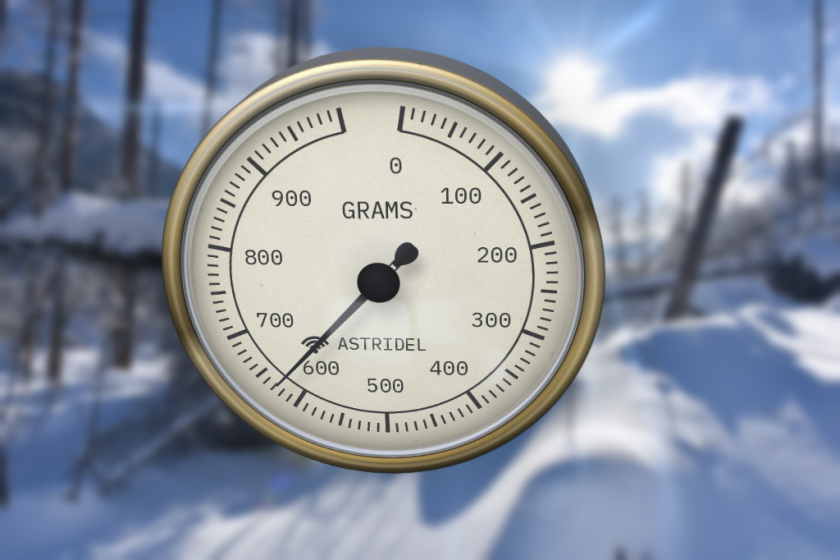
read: 630 g
